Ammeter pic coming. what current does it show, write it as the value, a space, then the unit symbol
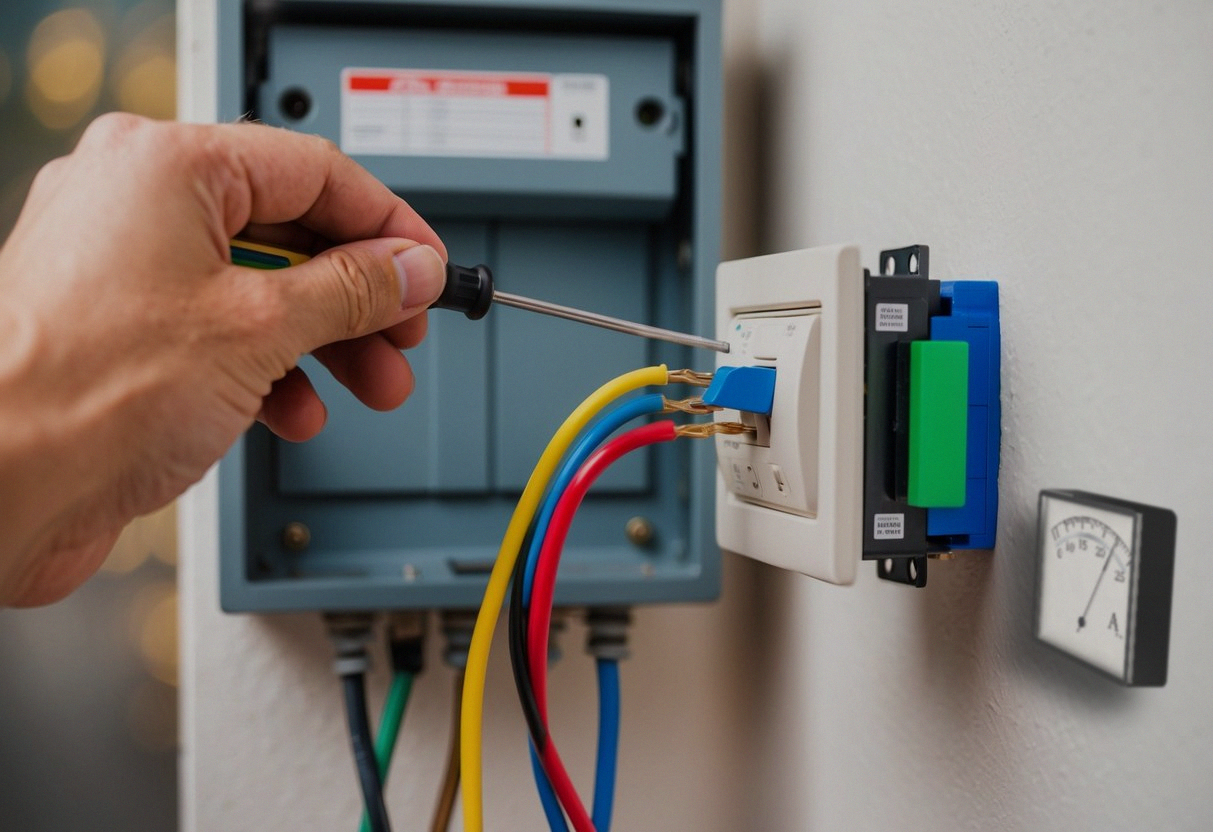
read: 22.5 A
